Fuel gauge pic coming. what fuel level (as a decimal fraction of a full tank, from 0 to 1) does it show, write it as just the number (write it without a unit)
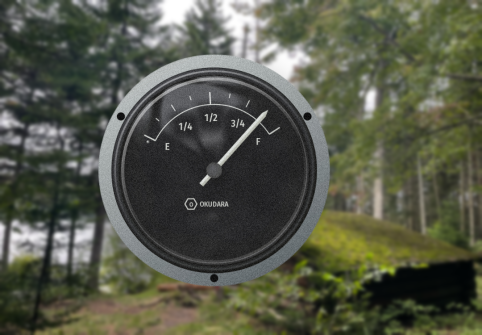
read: 0.875
